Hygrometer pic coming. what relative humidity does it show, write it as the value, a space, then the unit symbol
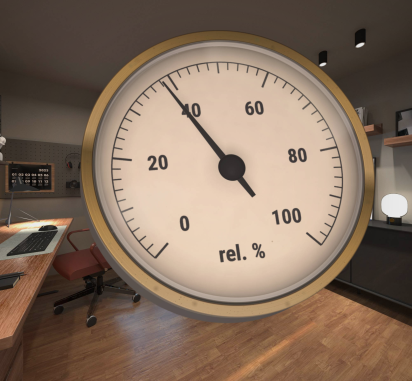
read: 38 %
